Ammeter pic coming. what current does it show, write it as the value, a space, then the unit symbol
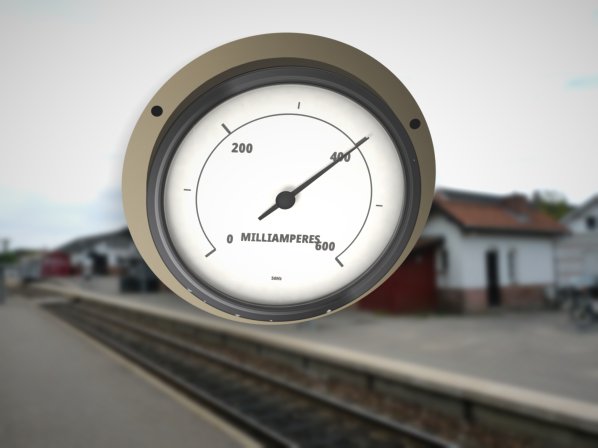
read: 400 mA
